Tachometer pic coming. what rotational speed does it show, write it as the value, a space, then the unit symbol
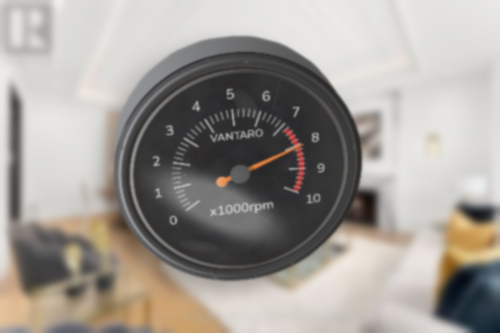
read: 8000 rpm
